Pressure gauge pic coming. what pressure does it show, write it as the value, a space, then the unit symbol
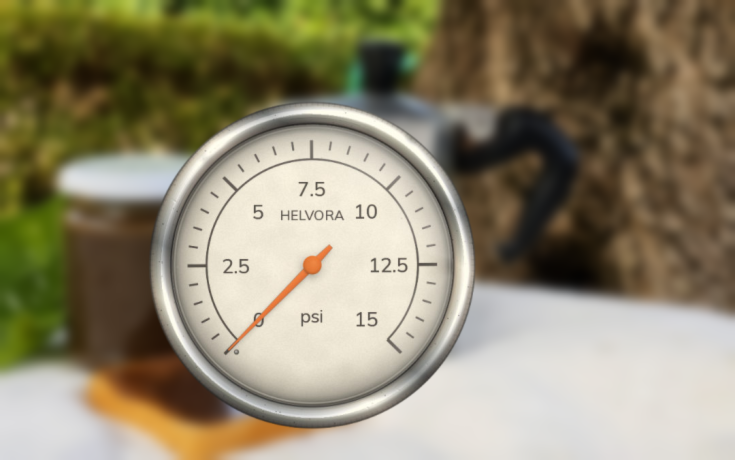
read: 0 psi
